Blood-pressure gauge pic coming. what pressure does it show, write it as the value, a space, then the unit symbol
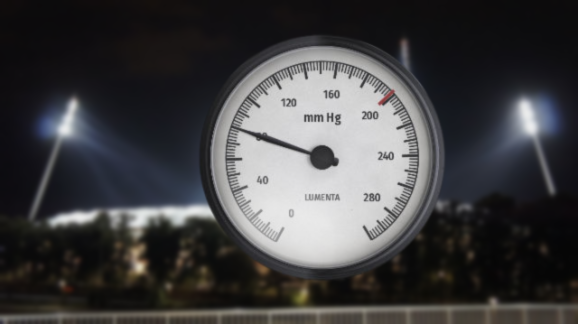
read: 80 mmHg
